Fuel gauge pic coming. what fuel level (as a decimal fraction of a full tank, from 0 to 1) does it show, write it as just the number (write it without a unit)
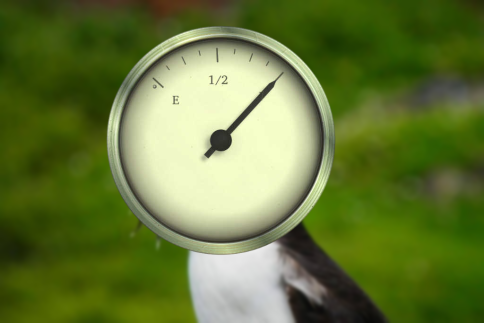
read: 1
